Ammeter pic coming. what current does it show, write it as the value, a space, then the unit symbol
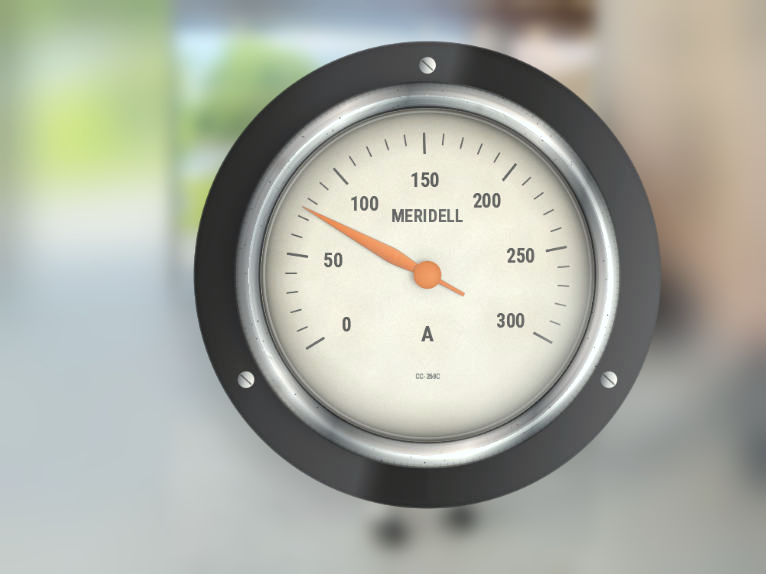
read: 75 A
